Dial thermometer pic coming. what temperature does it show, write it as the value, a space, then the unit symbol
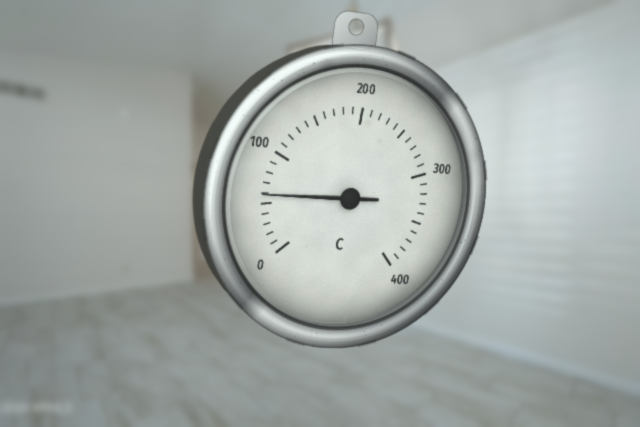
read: 60 °C
